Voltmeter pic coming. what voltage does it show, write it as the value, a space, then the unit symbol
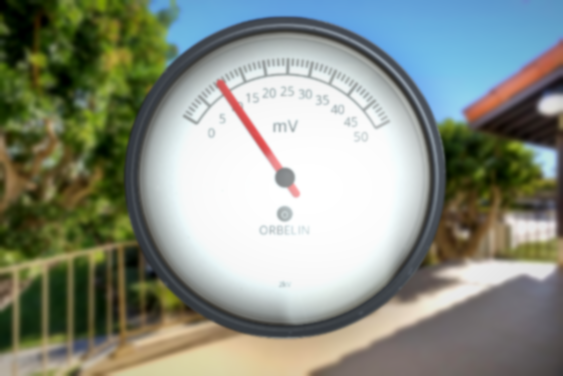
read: 10 mV
